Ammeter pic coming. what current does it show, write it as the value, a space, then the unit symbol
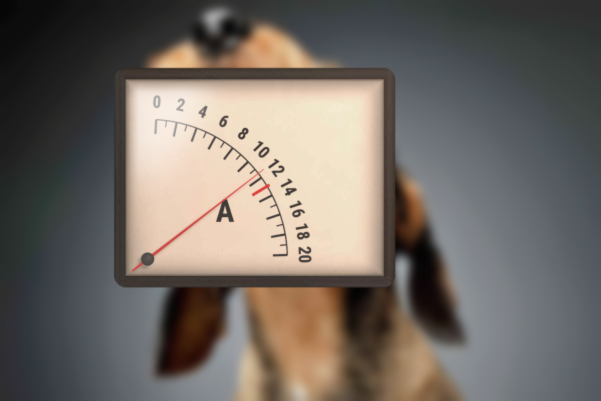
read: 11.5 A
